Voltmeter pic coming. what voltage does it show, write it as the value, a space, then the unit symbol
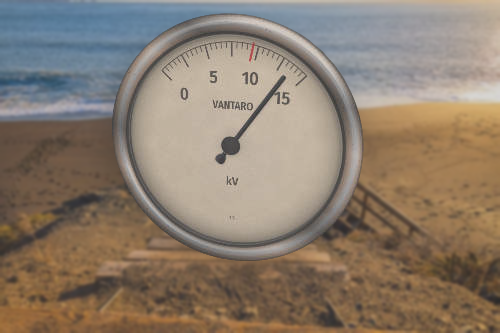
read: 13.5 kV
